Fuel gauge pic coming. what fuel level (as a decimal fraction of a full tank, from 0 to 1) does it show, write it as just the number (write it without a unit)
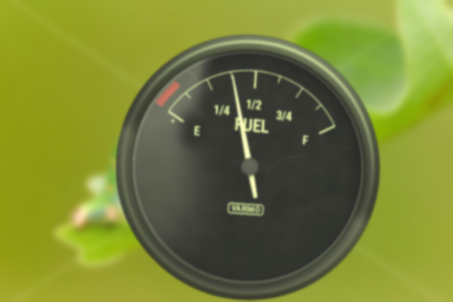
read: 0.375
